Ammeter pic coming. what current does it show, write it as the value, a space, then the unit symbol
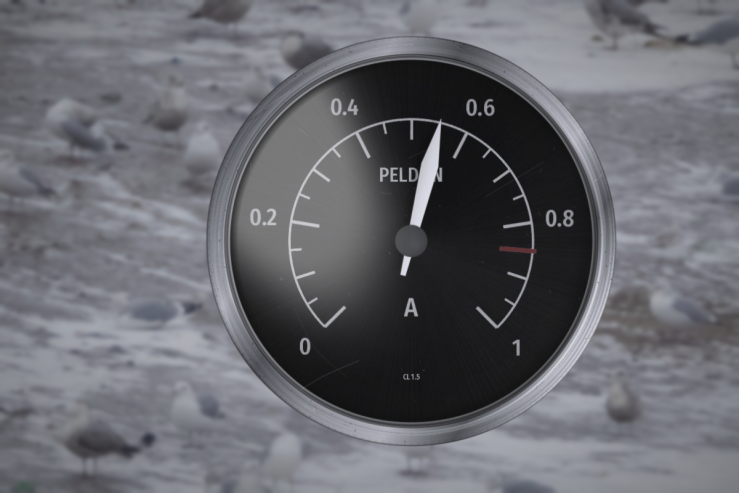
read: 0.55 A
